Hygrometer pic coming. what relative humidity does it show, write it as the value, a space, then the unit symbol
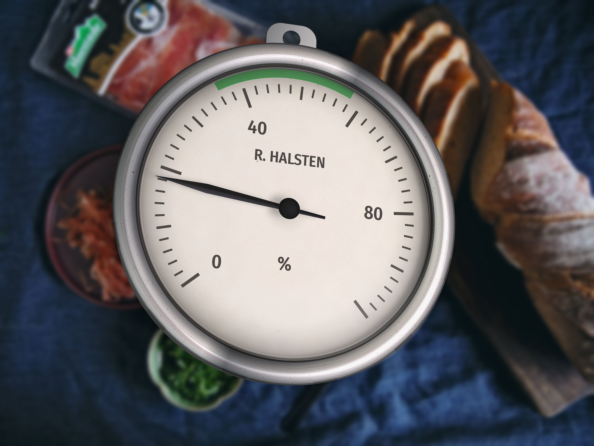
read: 18 %
